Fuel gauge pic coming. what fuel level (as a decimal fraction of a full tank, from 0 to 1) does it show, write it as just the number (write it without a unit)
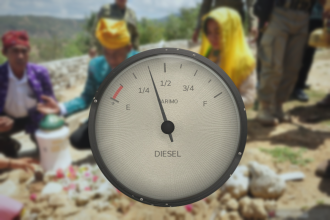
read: 0.375
